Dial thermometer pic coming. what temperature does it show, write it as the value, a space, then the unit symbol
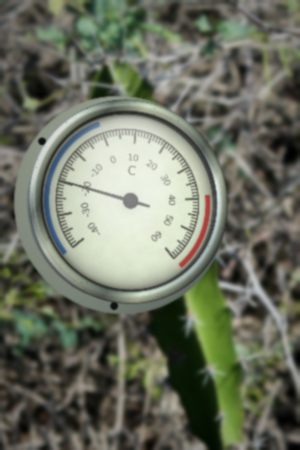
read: -20 °C
